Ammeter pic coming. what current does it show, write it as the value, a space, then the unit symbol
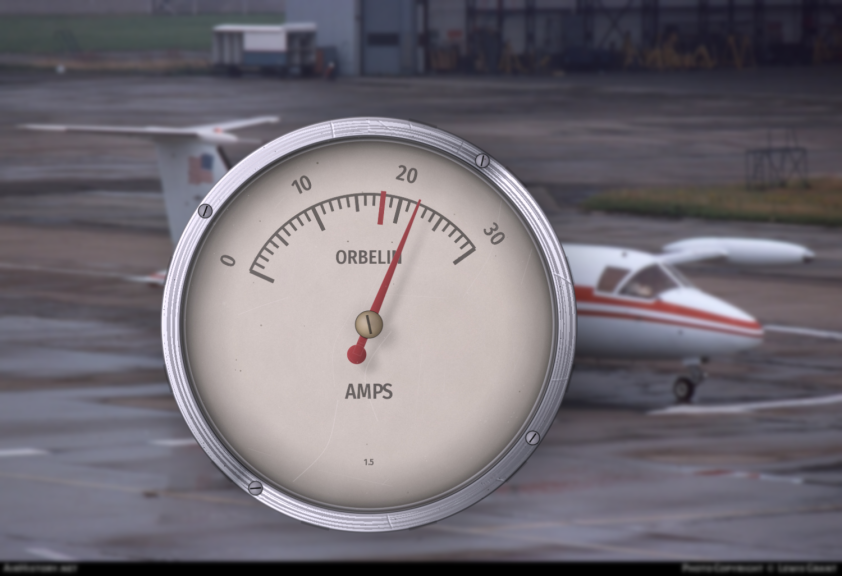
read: 22 A
